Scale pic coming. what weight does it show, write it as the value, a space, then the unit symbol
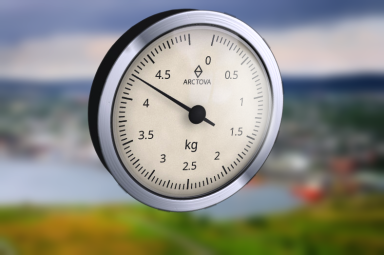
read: 4.25 kg
